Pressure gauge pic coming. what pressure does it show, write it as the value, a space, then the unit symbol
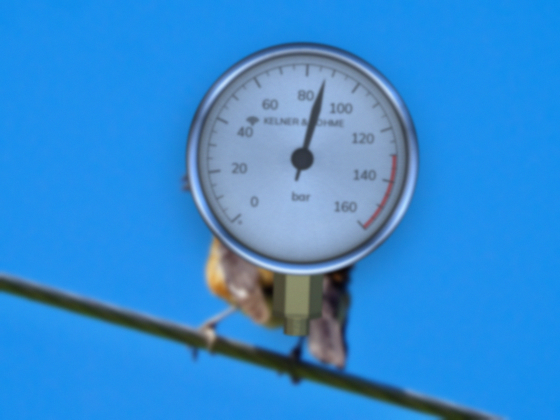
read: 87.5 bar
